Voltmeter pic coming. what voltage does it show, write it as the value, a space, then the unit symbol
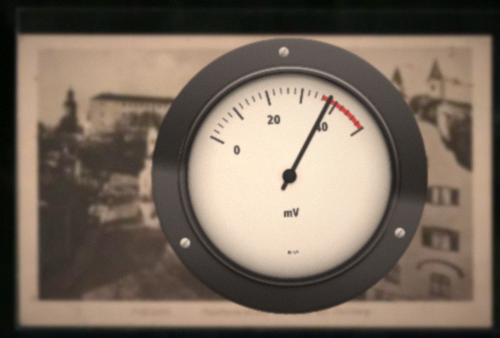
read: 38 mV
